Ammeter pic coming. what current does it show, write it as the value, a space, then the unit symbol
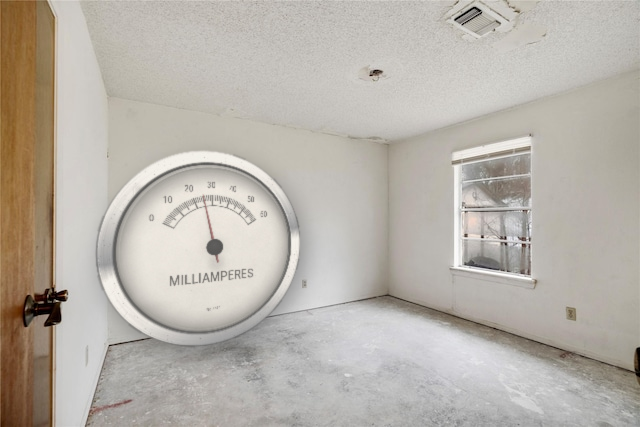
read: 25 mA
